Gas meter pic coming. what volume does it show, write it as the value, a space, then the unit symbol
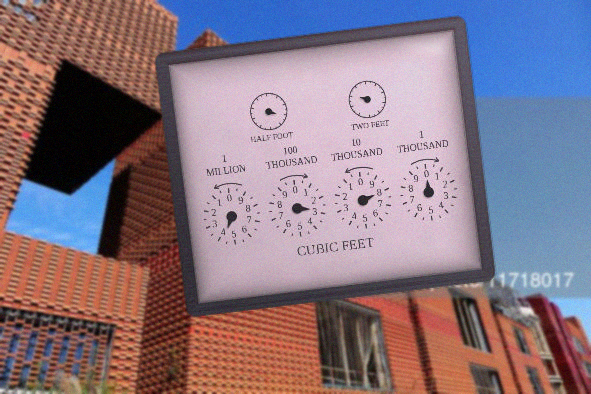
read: 428000 ft³
